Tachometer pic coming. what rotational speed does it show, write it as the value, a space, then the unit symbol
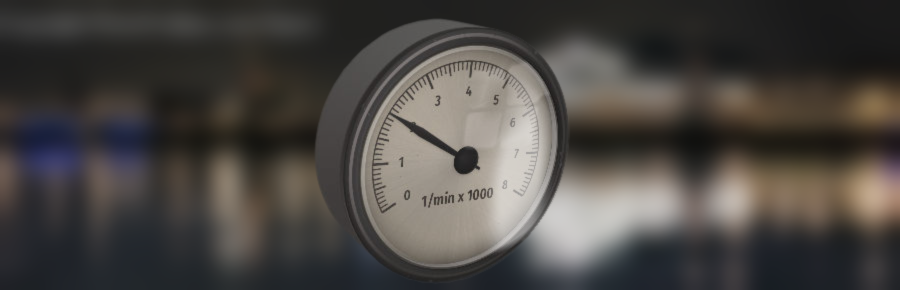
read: 2000 rpm
